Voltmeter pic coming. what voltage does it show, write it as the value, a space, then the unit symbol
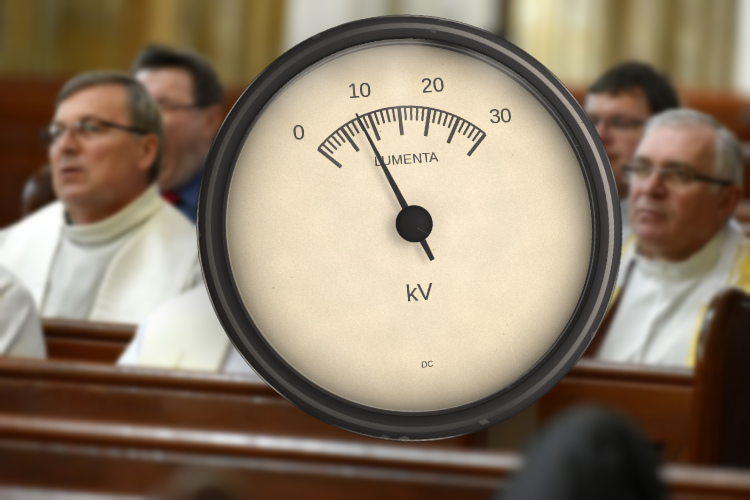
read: 8 kV
